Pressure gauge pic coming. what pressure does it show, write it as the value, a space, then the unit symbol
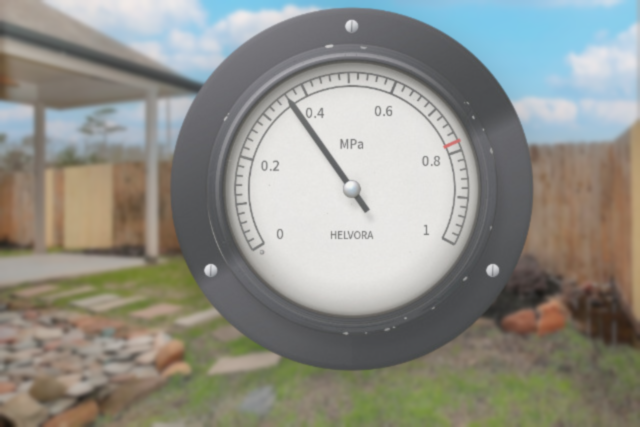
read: 0.36 MPa
